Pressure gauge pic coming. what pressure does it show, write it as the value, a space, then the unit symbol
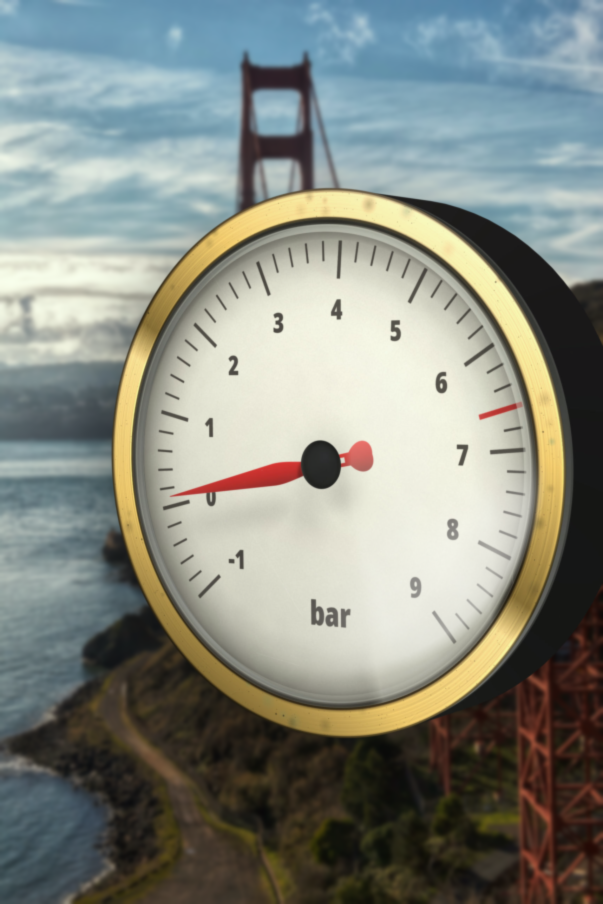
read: 0.1 bar
